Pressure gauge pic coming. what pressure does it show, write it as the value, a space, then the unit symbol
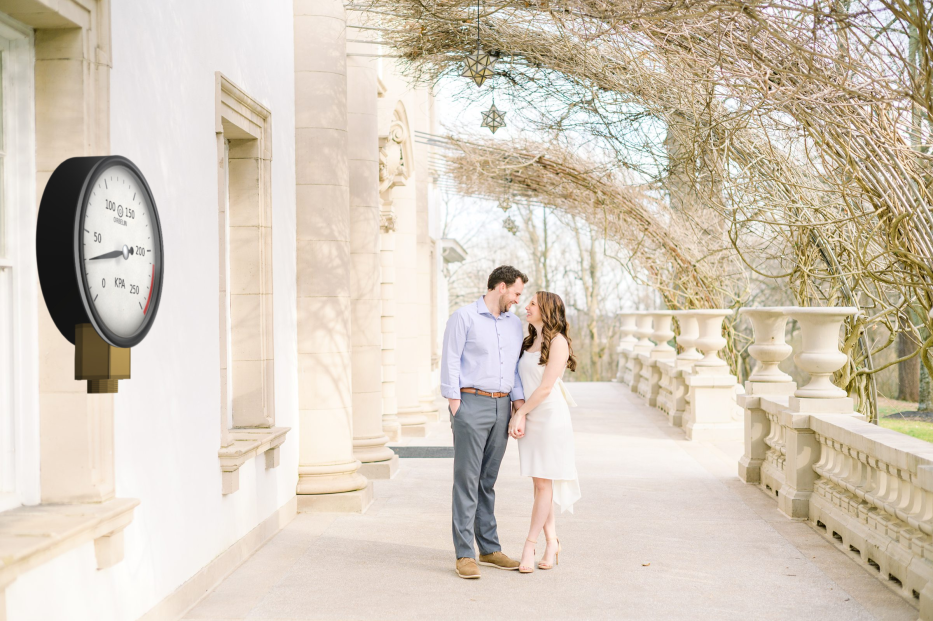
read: 30 kPa
